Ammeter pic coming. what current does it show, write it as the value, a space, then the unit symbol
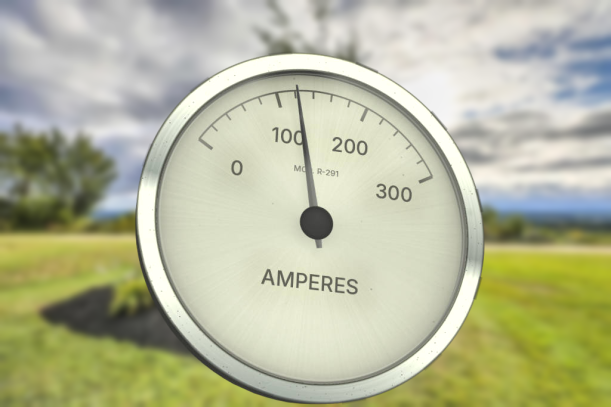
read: 120 A
